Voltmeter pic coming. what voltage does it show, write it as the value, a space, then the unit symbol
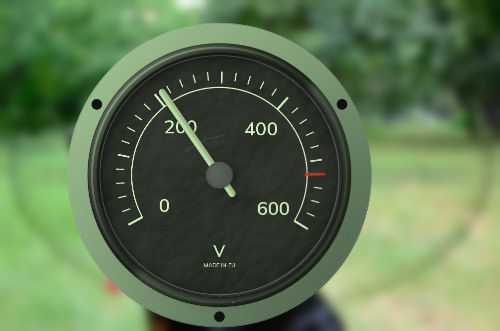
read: 210 V
